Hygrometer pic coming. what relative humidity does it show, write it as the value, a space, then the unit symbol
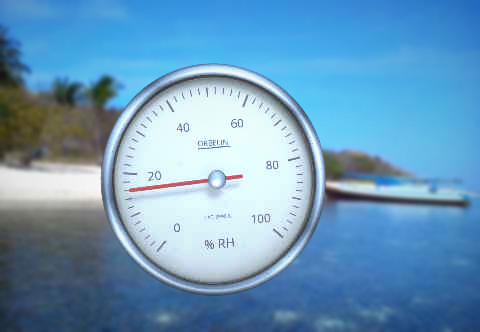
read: 16 %
